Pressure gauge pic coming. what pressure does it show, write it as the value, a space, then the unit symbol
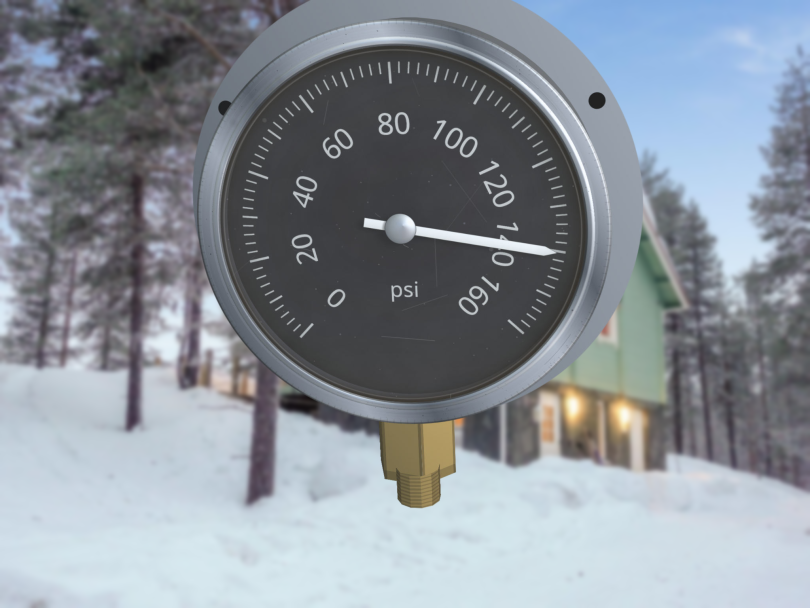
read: 140 psi
